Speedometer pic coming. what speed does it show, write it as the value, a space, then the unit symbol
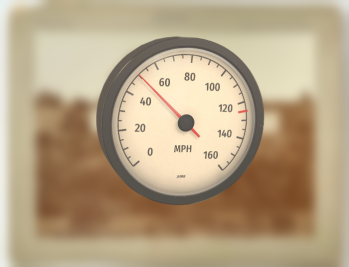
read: 50 mph
